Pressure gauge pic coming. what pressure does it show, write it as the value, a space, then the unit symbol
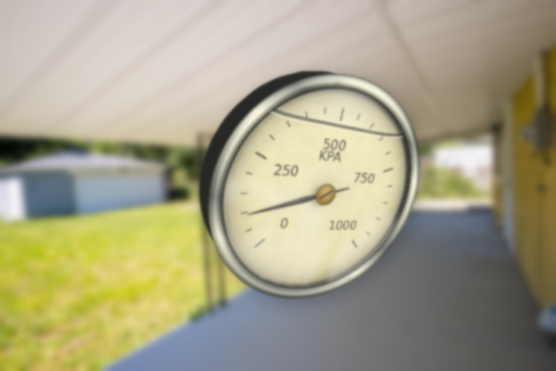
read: 100 kPa
